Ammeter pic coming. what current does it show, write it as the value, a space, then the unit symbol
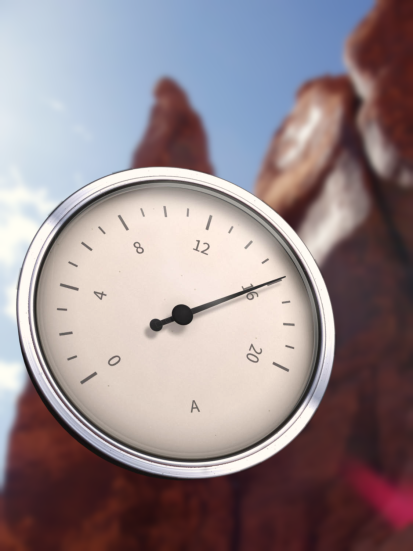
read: 16 A
